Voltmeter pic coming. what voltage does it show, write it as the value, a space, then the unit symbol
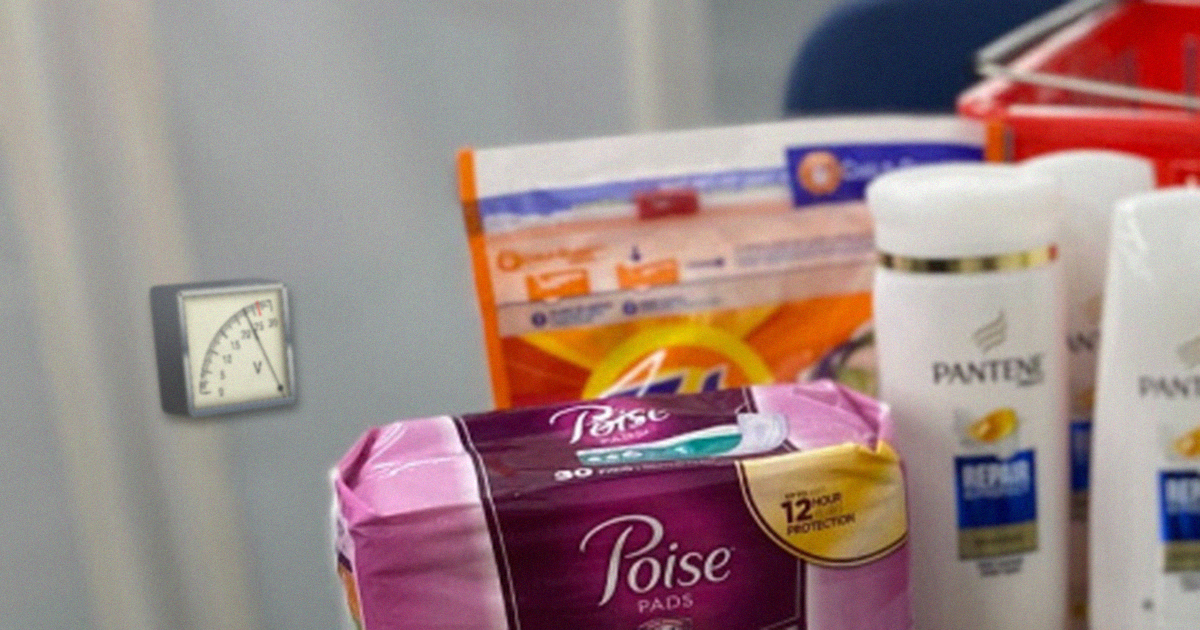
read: 22.5 V
